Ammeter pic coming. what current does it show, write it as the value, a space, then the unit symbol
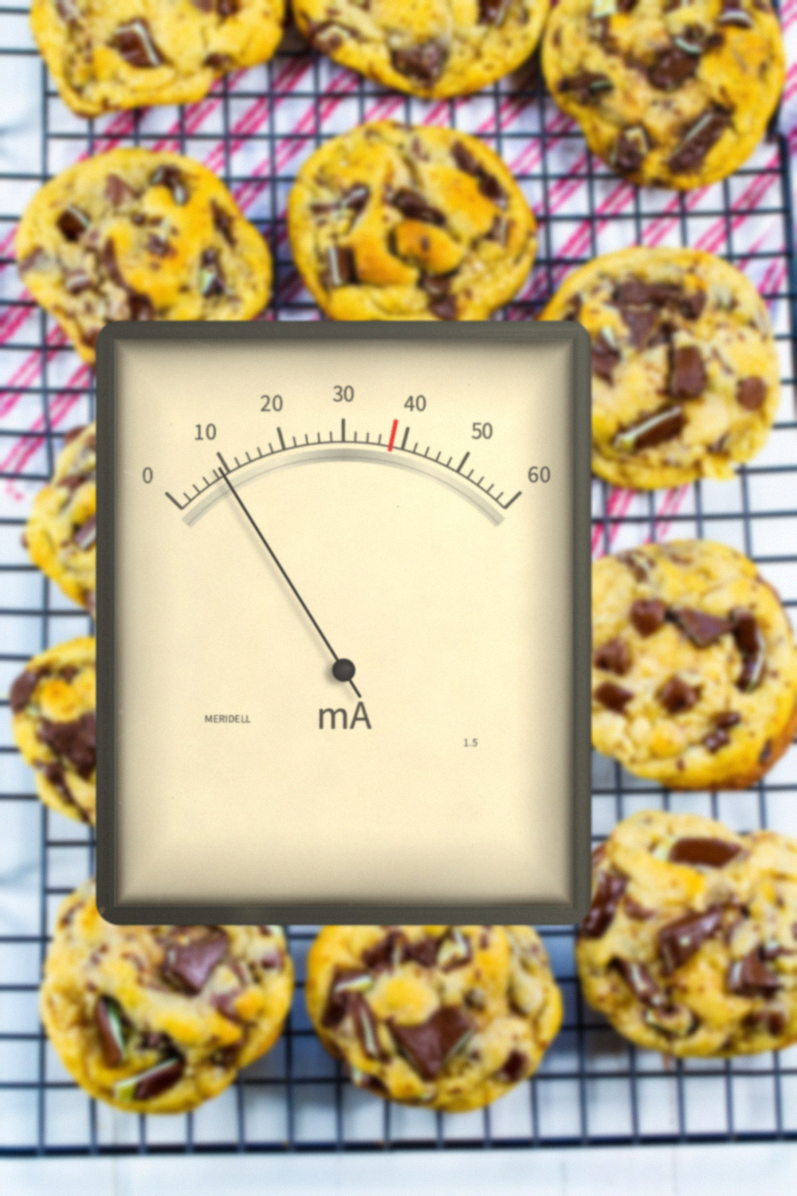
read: 9 mA
